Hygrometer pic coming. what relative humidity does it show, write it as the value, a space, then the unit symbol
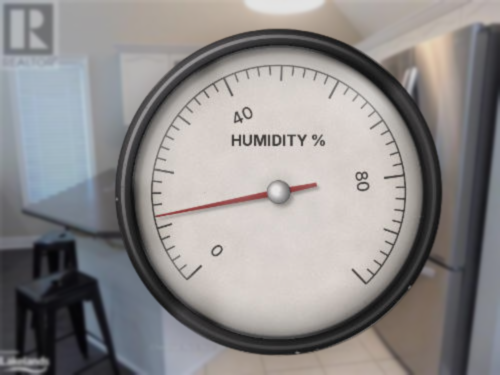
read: 12 %
